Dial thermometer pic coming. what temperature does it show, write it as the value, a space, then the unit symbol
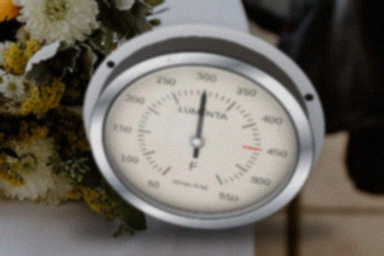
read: 300 °F
